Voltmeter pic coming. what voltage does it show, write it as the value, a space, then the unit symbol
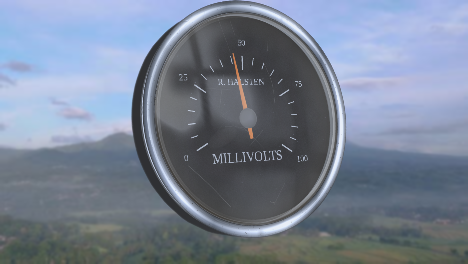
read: 45 mV
